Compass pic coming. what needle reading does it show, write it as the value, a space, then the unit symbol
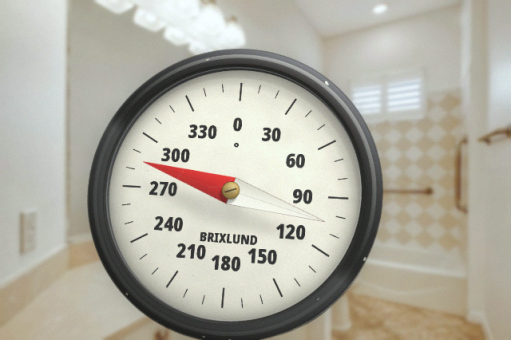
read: 285 °
